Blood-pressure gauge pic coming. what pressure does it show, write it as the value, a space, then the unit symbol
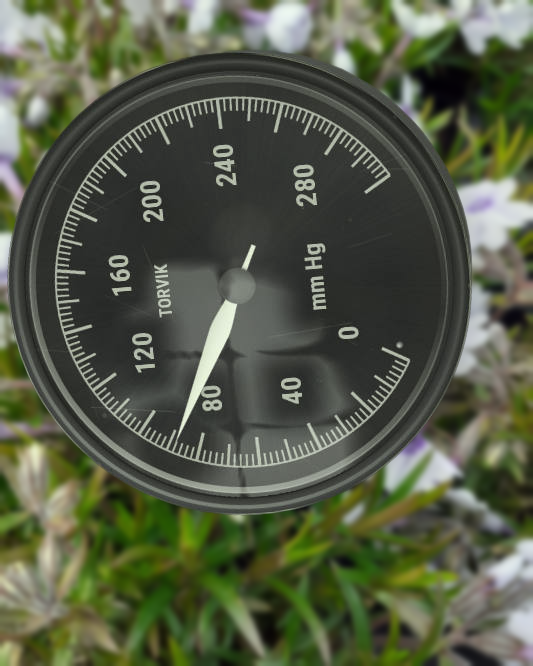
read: 88 mmHg
